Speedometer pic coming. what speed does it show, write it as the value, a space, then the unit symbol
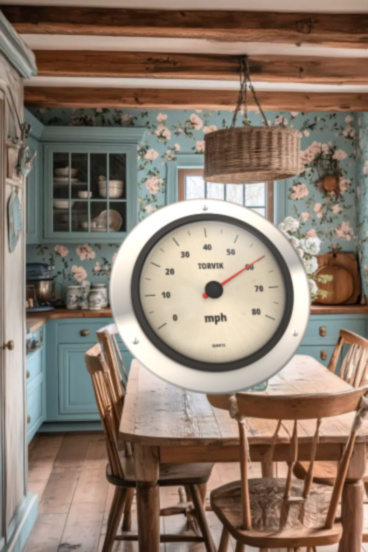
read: 60 mph
